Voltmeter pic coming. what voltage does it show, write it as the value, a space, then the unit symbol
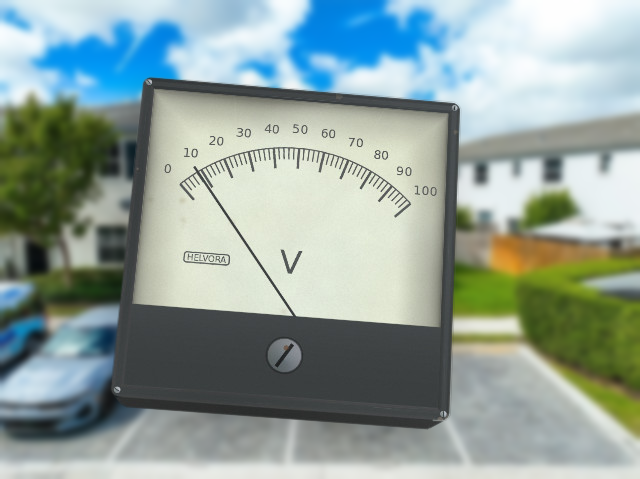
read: 8 V
